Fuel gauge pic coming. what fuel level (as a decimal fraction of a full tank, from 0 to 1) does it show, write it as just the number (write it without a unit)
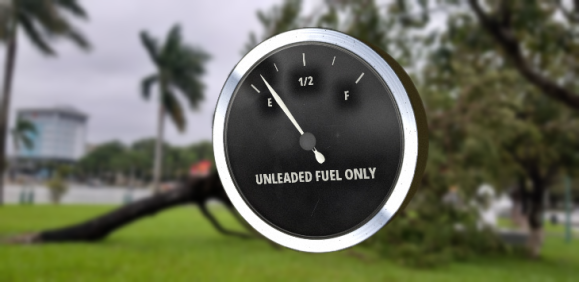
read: 0.125
